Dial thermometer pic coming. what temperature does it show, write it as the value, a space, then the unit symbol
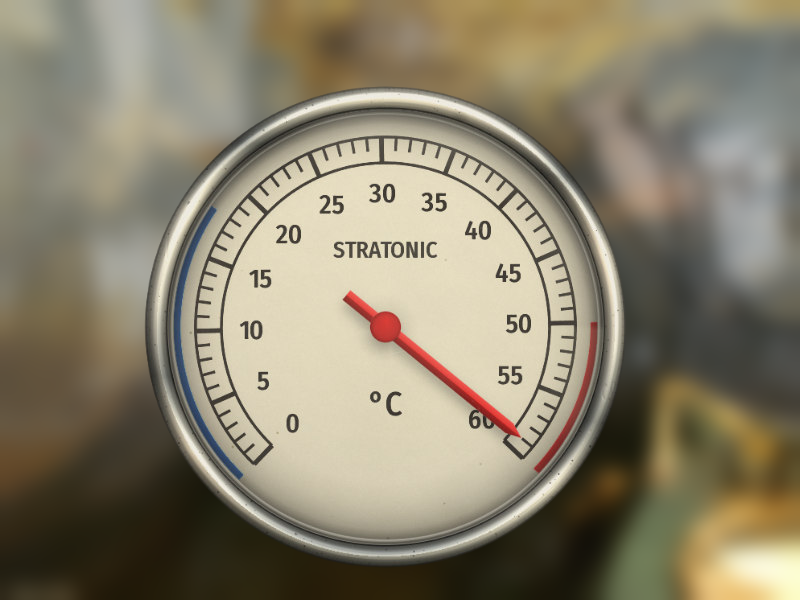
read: 59 °C
